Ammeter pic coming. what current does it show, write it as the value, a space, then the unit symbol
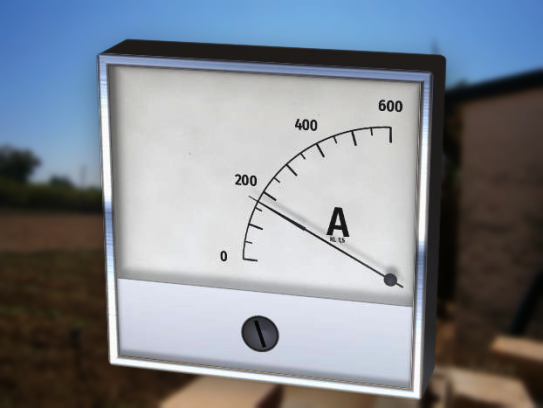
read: 175 A
